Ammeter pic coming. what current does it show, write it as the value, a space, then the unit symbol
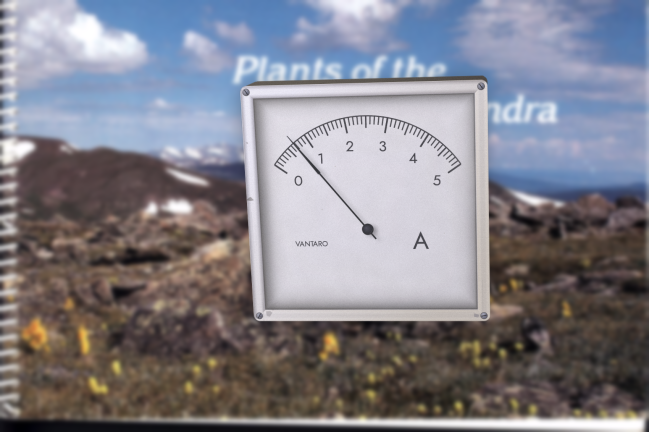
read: 0.7 A
